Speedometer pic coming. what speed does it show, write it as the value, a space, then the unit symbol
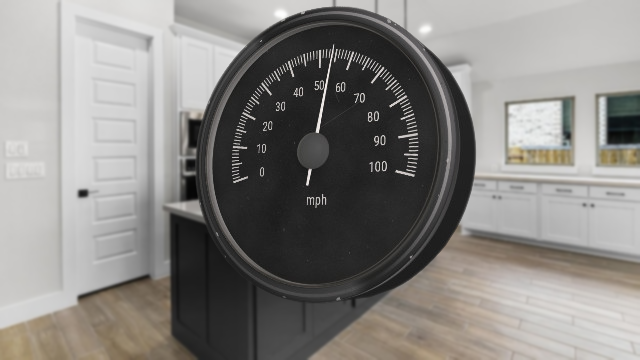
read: 55 mph
